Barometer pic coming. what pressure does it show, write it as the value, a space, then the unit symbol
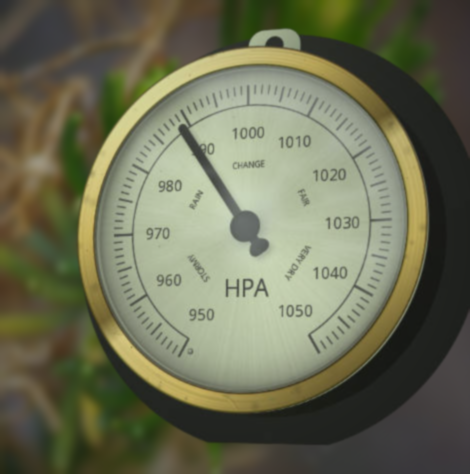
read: 989 hPa
